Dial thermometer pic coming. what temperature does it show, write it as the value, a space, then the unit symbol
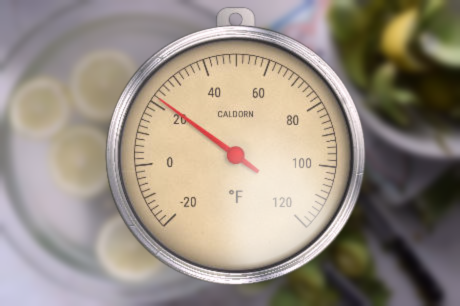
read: 22 °F
